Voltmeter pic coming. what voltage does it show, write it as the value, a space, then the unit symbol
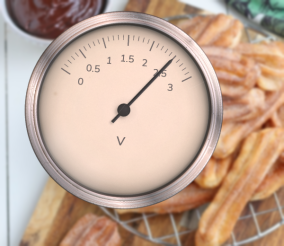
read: 2.5 V
